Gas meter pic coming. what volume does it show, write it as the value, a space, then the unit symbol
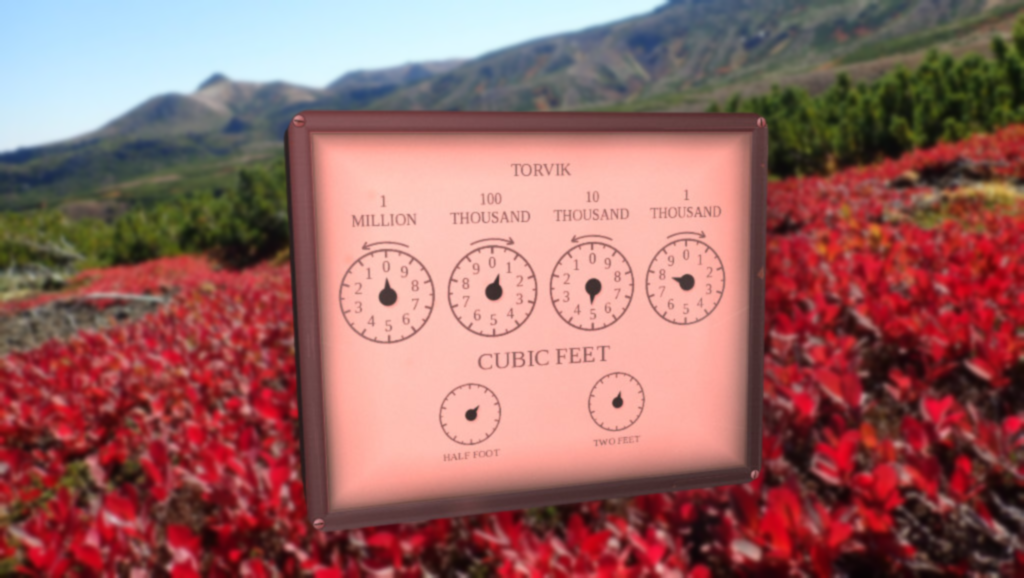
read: 4800 ft³
